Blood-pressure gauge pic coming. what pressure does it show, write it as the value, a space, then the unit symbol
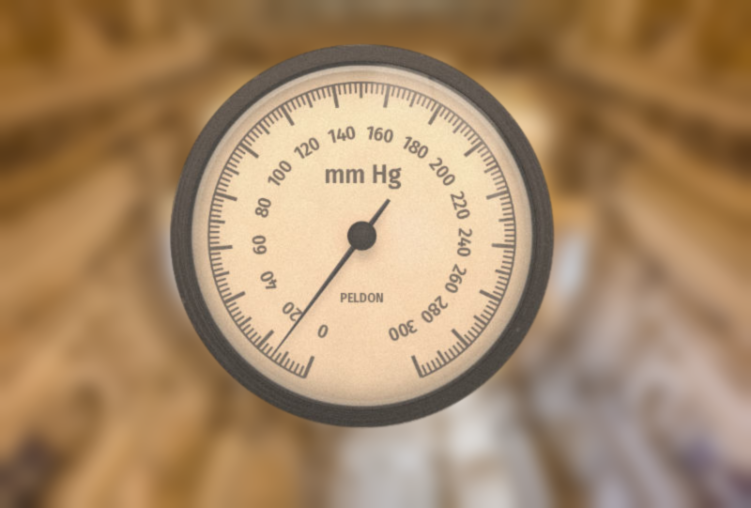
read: 14 mmHg
